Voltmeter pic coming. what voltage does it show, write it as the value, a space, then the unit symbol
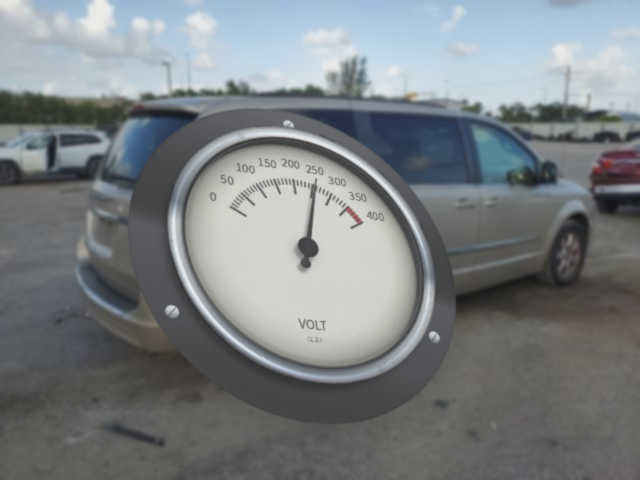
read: 250 V
